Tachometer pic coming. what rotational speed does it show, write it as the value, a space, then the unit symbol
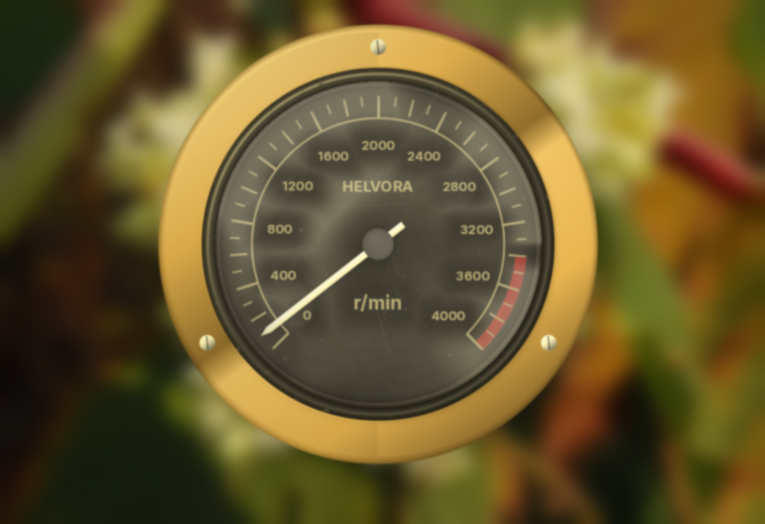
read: 100 rpm
